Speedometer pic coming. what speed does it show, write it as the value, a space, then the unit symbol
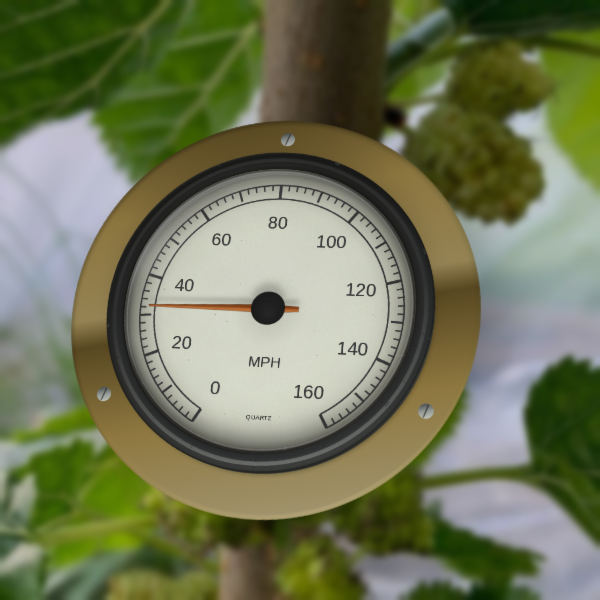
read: 32 mph
